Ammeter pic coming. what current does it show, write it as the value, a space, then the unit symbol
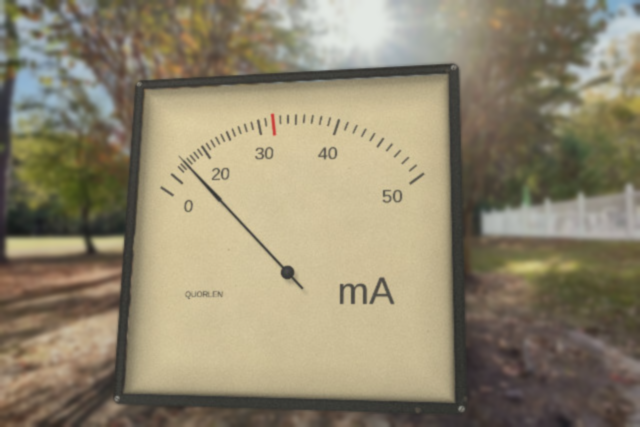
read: 15 mA
